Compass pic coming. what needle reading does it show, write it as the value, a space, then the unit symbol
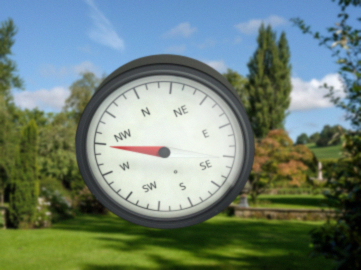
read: 300 °
